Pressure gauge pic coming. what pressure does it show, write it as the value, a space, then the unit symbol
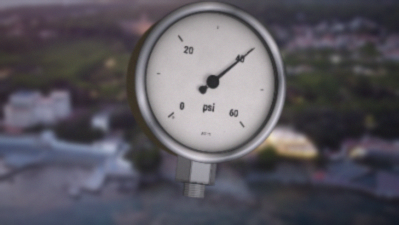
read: 40 psi
